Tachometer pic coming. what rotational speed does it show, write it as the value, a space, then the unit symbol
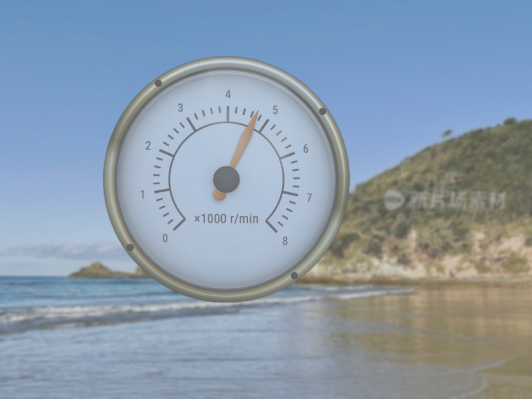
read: 4700 rpm
